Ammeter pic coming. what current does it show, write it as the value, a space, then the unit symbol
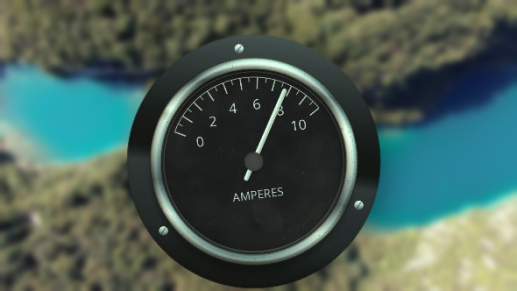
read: 7.75 A
